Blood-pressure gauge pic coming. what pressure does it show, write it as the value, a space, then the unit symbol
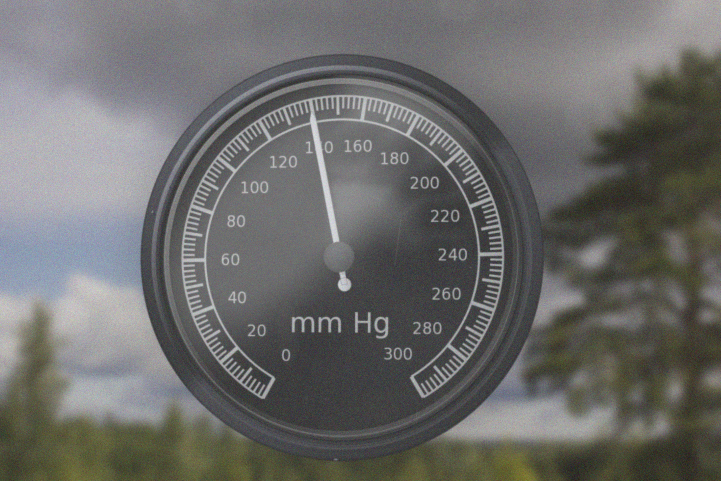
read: 140 mmHg
